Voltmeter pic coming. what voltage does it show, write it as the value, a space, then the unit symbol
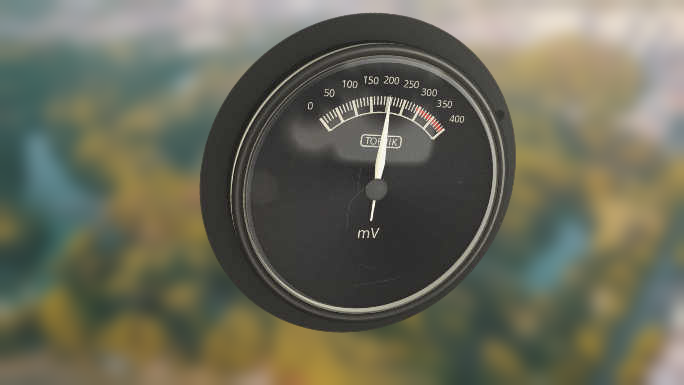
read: 200 mV
